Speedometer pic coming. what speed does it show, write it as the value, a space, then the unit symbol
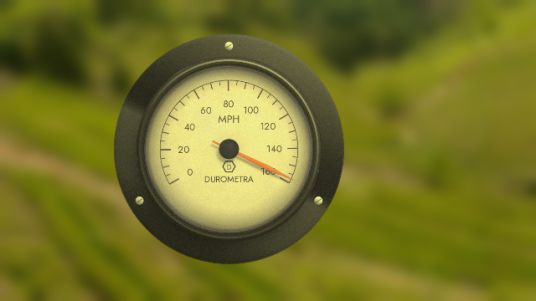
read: 157.5 mph
